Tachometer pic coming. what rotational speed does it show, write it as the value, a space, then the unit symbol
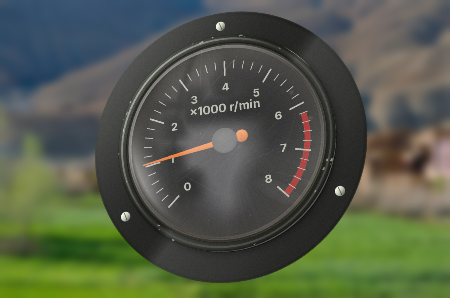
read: 1000 rpm
